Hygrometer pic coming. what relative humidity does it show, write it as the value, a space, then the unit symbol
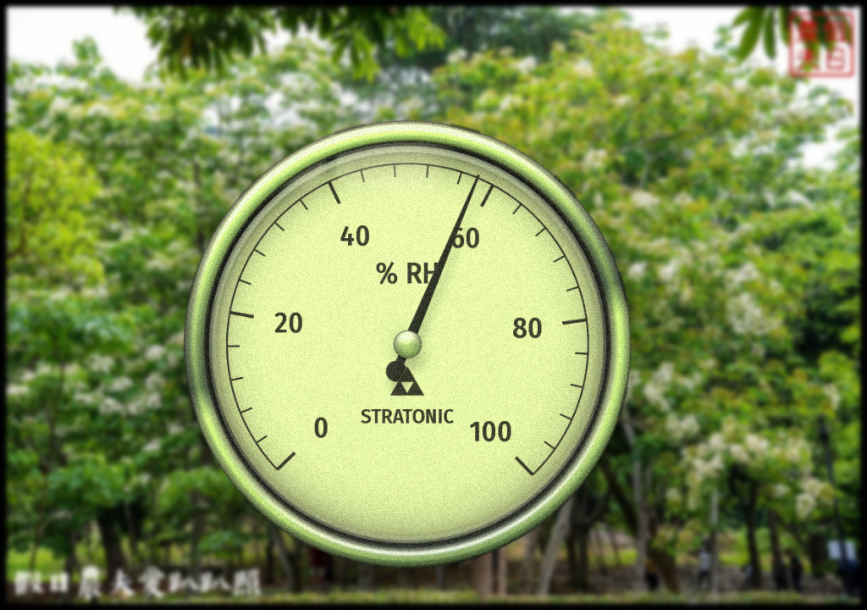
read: 58 %
